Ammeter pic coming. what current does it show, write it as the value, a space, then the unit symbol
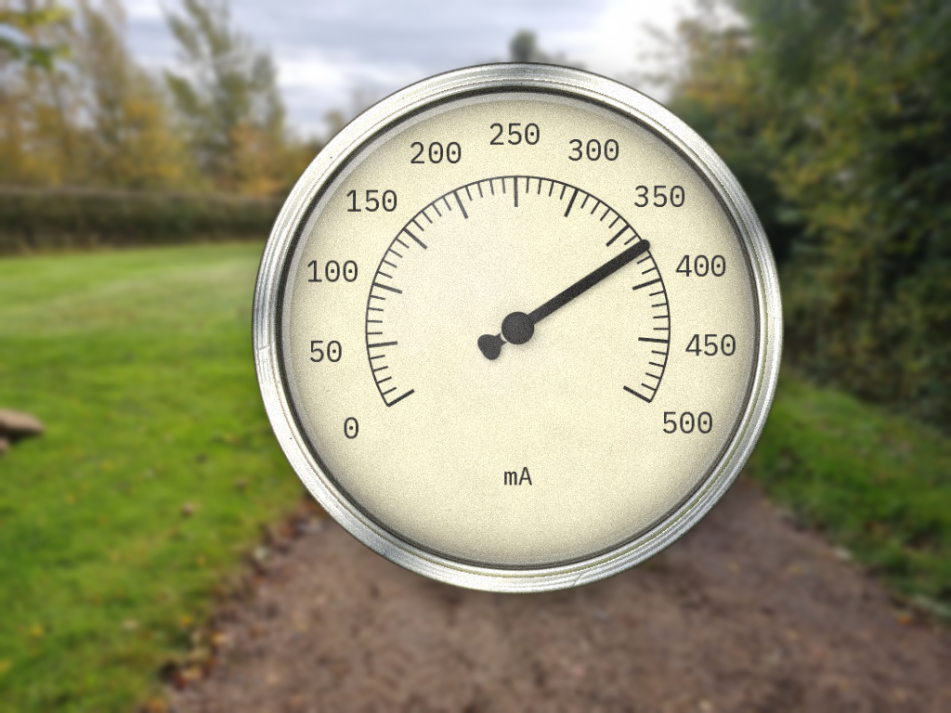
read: 370 mA
